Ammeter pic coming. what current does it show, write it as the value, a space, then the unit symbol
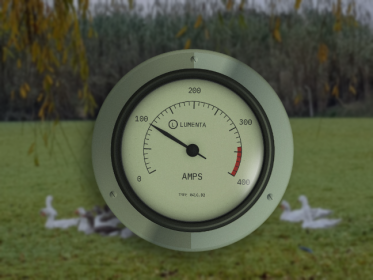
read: 100 A
